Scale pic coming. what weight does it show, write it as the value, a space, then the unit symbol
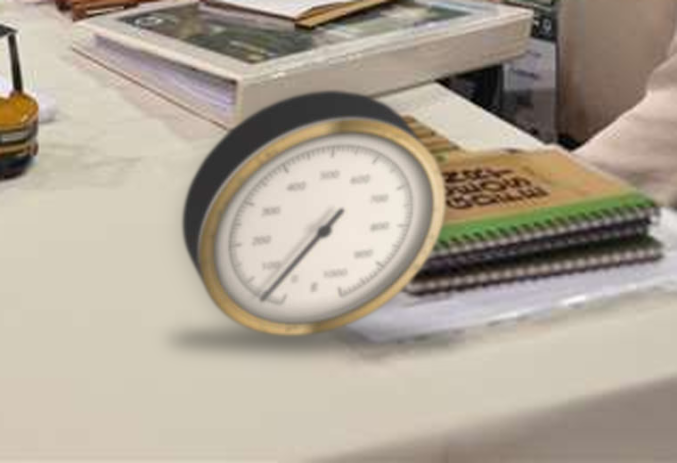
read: 50 g
